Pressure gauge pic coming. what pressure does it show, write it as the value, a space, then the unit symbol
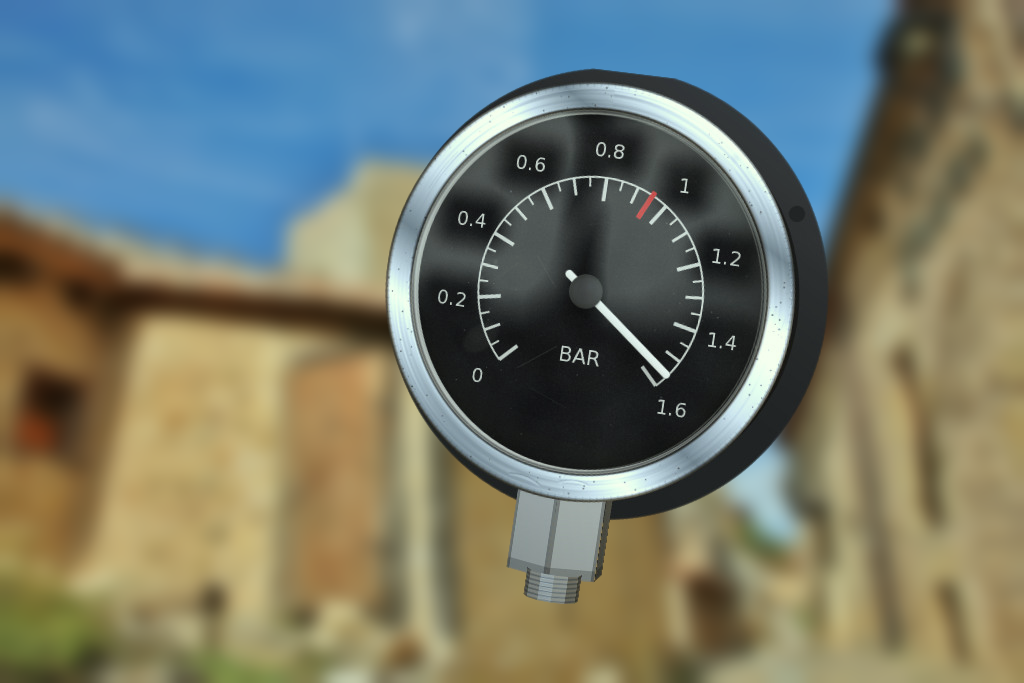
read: 1.55 bar
